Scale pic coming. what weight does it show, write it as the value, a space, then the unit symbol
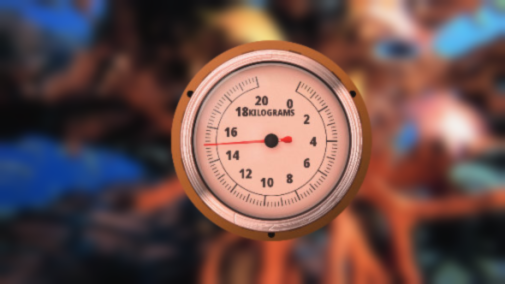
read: 15 kg
